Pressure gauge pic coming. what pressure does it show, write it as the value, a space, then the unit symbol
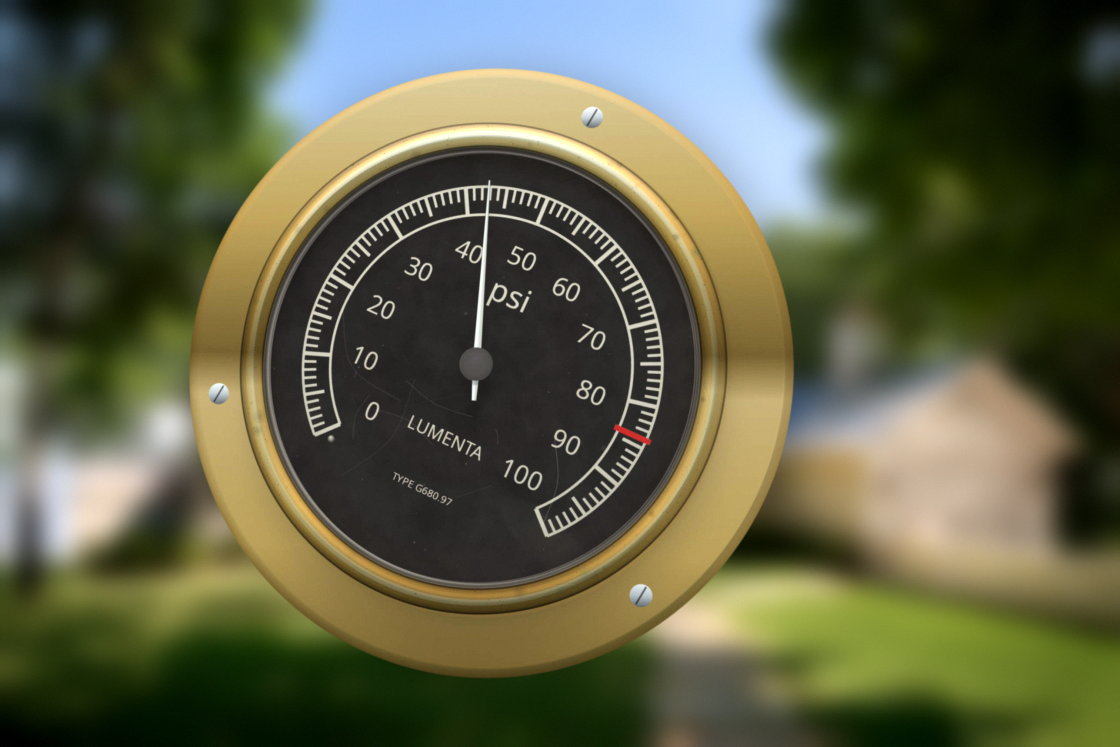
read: 43 psi
